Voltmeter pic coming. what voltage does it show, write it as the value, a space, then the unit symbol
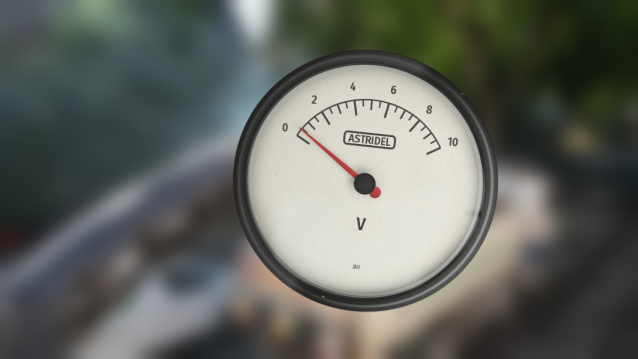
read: 0.5 V
